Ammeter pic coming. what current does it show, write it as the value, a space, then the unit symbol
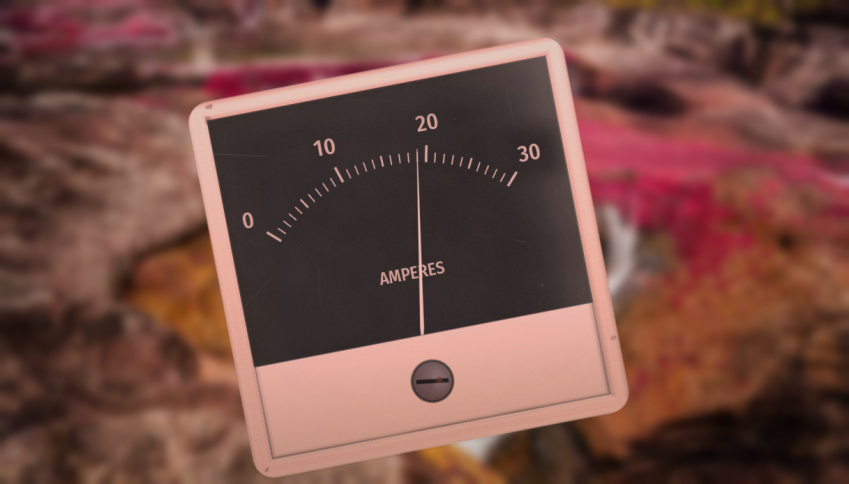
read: 19 A
